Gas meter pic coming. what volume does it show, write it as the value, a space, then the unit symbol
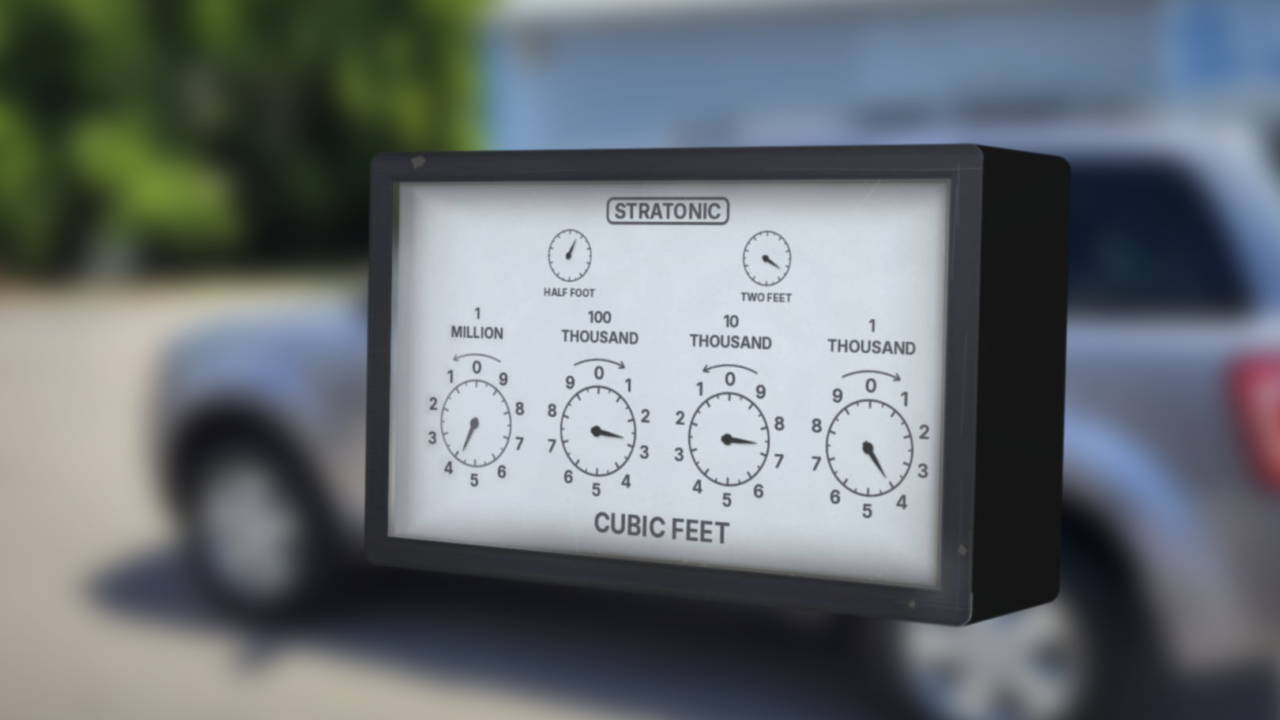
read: 427400 ft³
